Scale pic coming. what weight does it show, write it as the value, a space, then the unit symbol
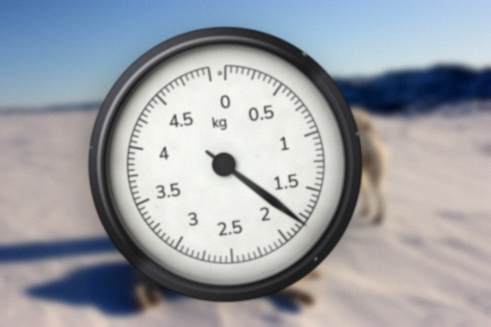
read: 1.8 kg
